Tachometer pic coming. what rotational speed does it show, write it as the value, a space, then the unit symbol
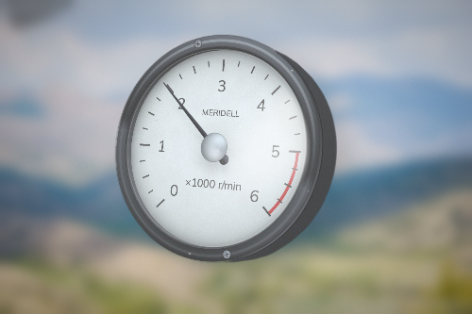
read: 2000 rpm
